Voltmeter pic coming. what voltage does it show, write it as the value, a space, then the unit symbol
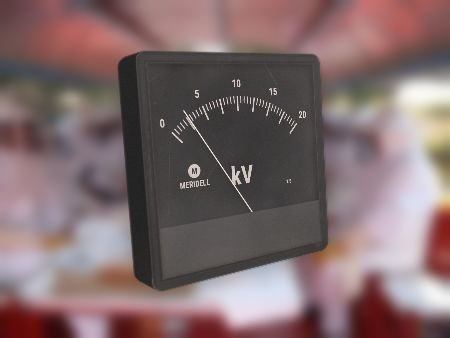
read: 2.5 kV
